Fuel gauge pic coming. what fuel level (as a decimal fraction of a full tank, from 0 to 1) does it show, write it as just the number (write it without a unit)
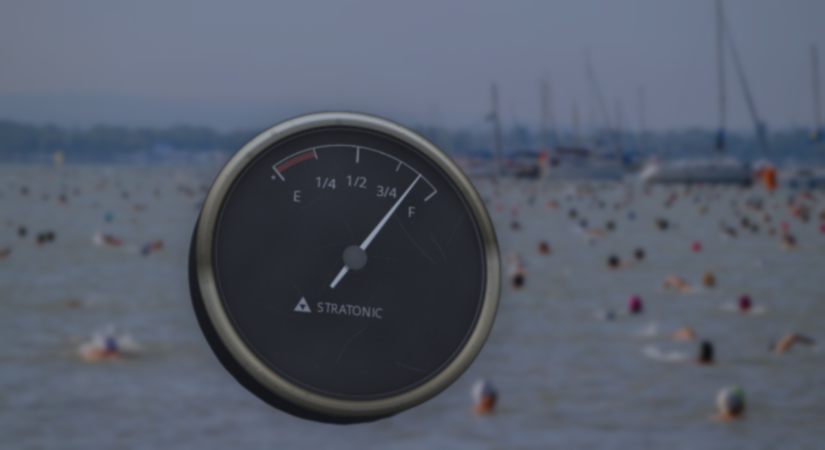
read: 0.875
